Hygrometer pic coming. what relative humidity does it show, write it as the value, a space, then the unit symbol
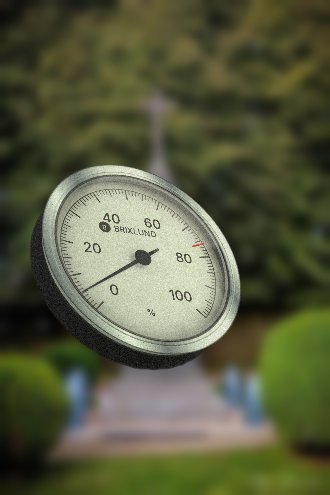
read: 5 %
